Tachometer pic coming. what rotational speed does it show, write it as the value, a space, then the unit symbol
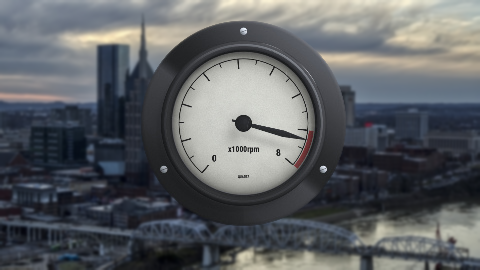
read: 7250 rpm
